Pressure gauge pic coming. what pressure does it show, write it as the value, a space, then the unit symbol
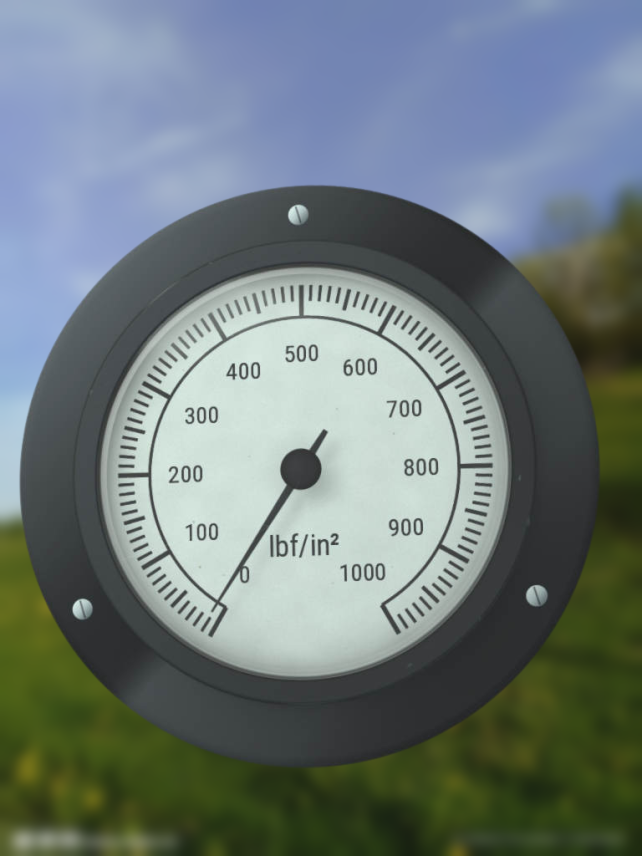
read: 10 psi
